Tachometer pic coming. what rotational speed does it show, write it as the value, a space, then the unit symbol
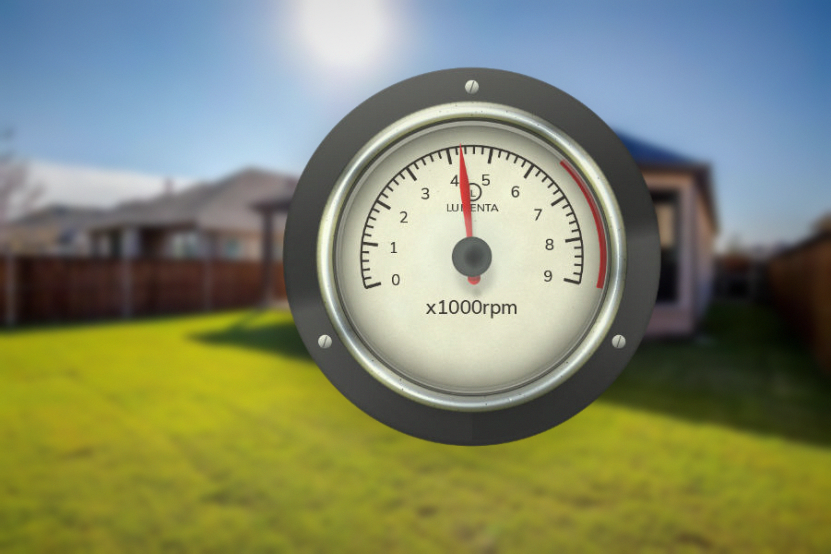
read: 4300 rpm
